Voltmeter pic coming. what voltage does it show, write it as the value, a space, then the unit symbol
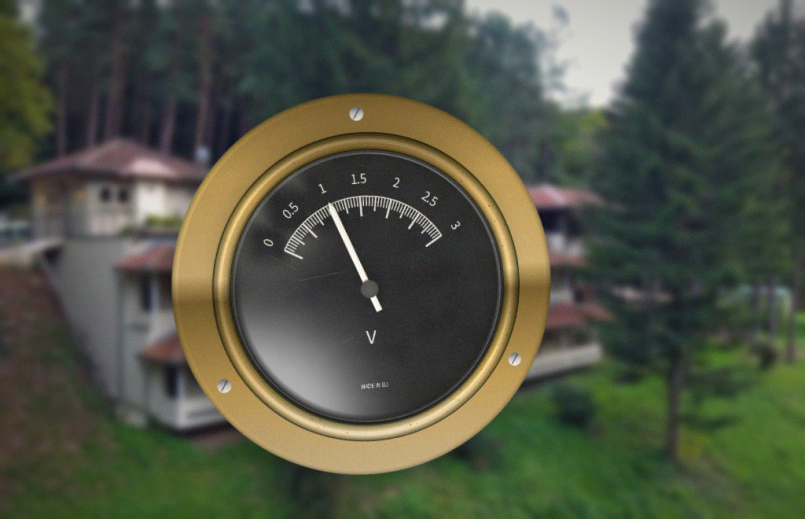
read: 1 V
